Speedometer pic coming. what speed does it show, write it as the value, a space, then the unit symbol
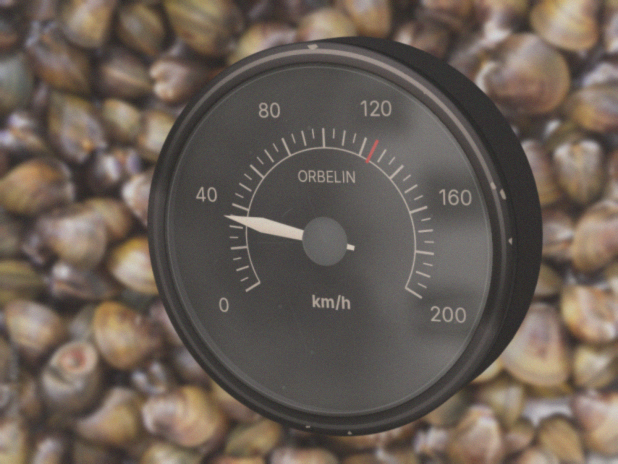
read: 35 km/h
